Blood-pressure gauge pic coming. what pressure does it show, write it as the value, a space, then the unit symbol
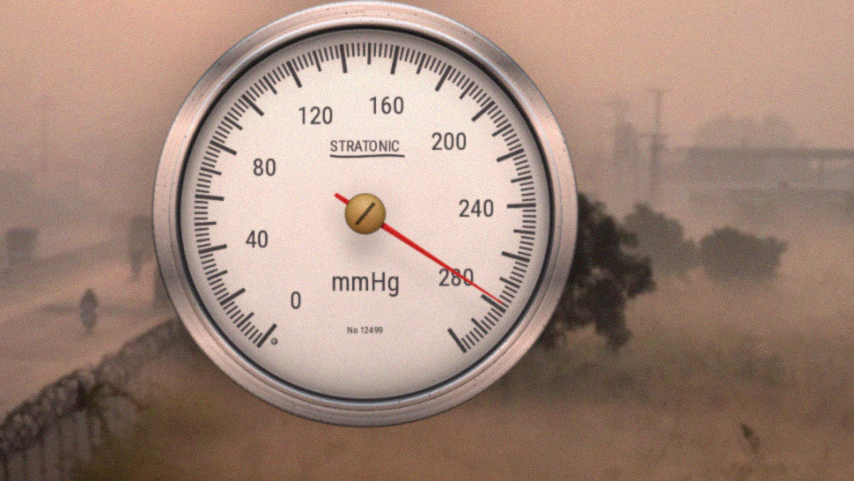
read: 278 mmHg
